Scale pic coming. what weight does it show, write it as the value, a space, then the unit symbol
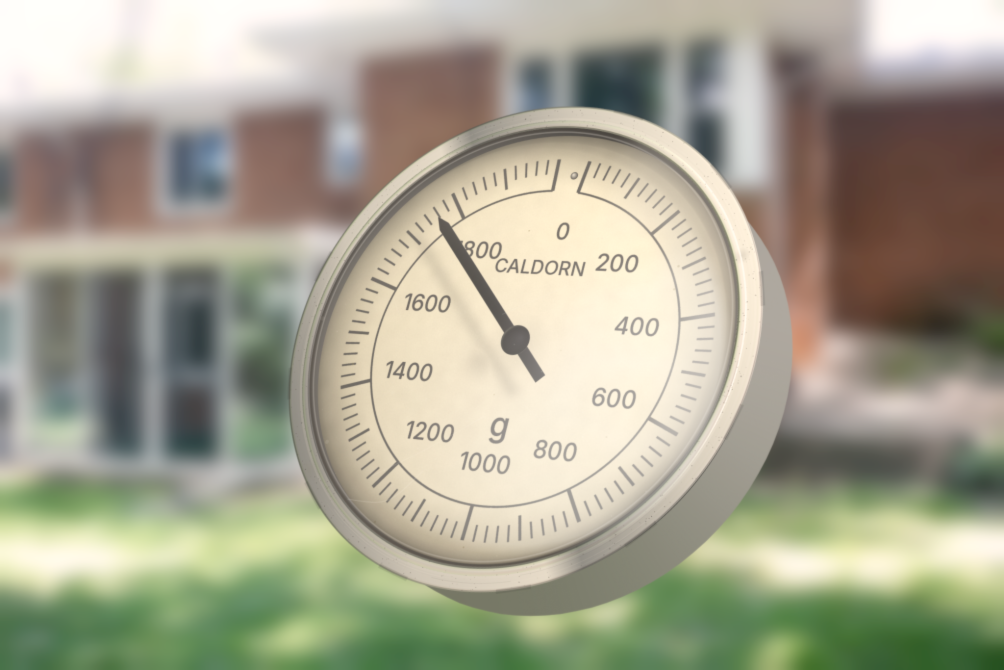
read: 1760 g
